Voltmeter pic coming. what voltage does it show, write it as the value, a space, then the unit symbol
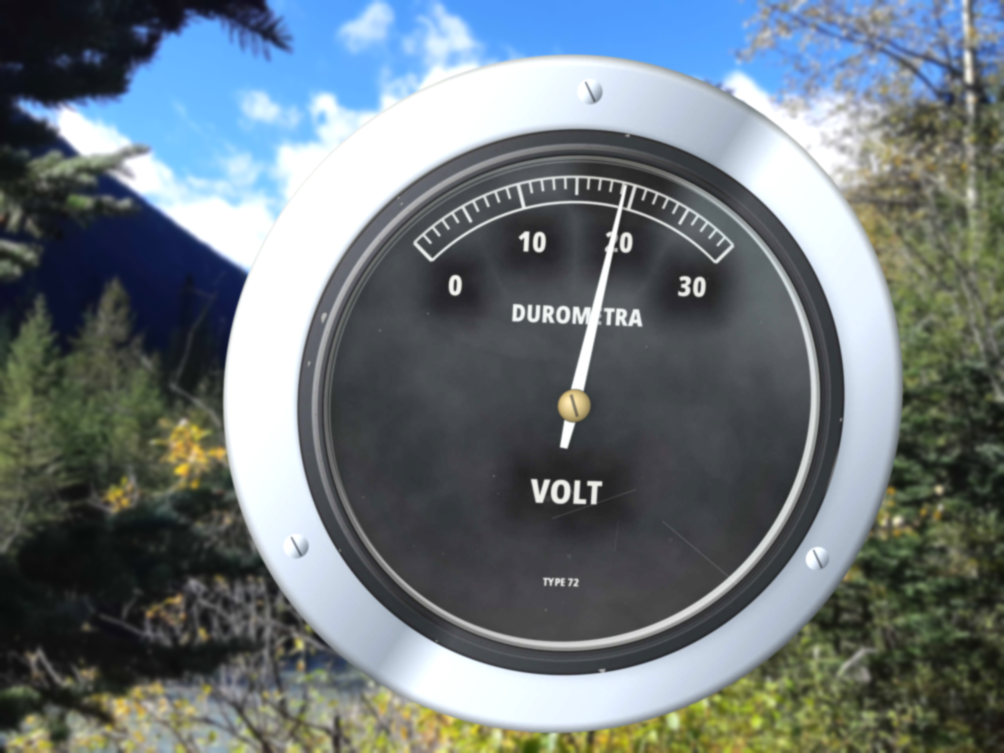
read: 19 V
